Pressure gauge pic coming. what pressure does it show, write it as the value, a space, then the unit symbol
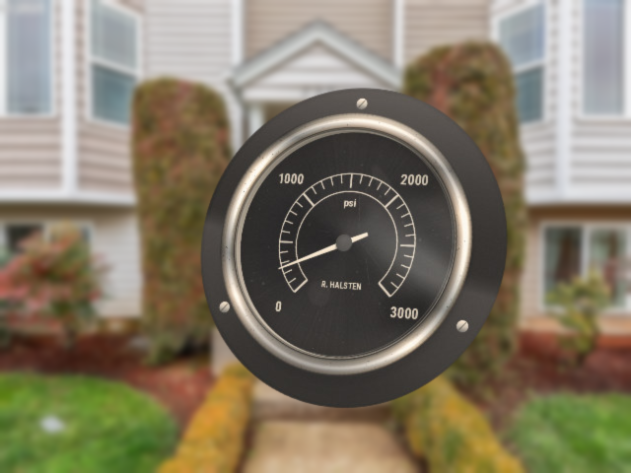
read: 250 psi
